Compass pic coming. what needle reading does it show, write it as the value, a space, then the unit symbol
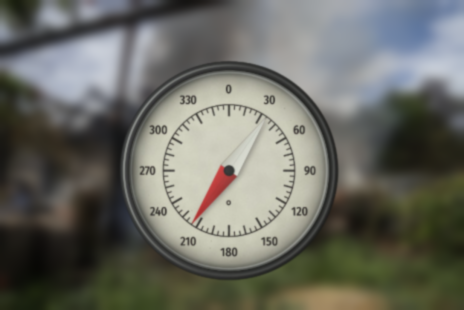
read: 215 °
